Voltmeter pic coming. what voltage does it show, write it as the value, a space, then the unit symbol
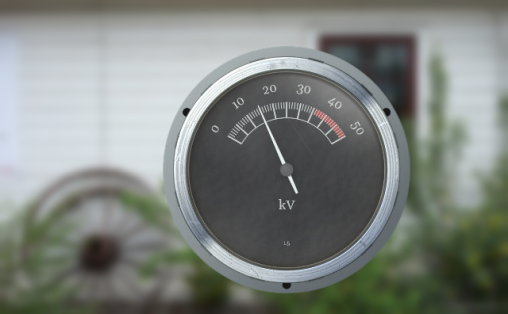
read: 15 kV
